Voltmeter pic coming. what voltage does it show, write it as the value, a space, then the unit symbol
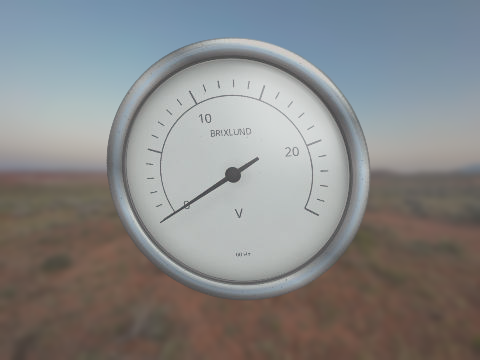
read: 0 V
